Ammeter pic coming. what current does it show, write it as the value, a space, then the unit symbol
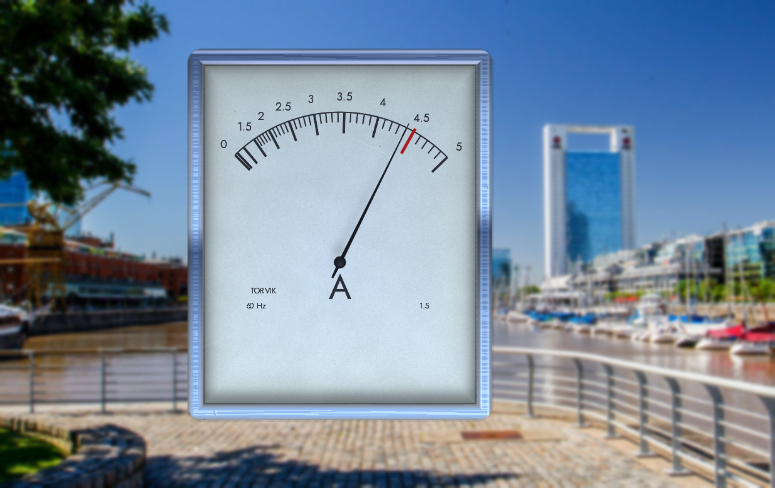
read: 4.4 A
